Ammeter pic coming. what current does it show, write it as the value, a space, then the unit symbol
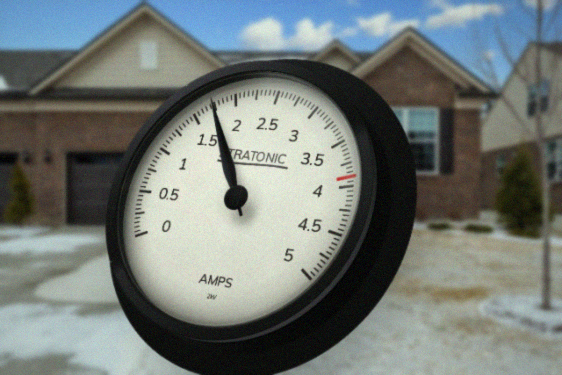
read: 1.75 A
